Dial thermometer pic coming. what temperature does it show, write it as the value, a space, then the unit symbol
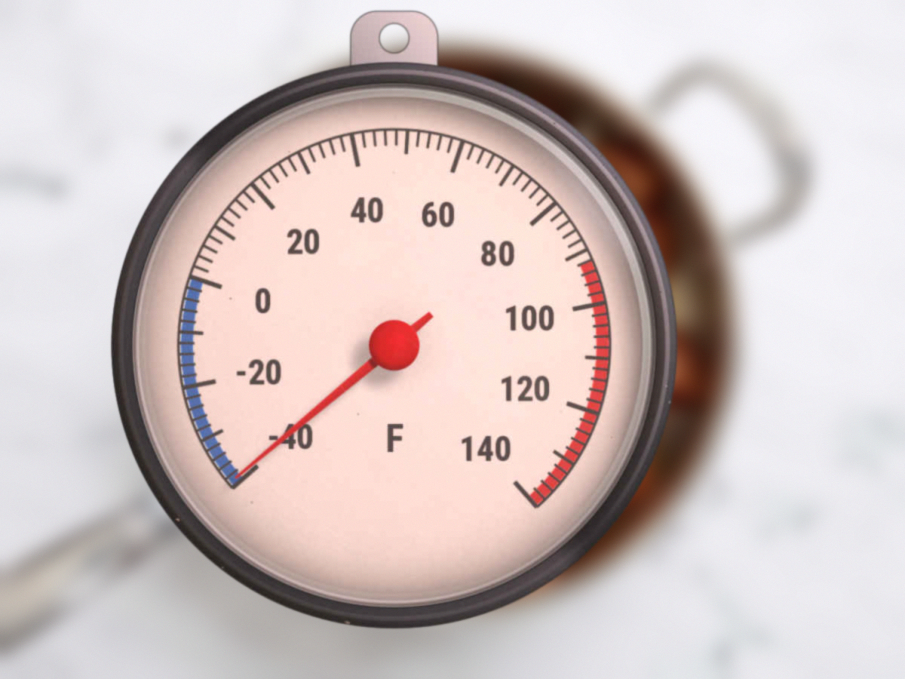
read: -39 °F
